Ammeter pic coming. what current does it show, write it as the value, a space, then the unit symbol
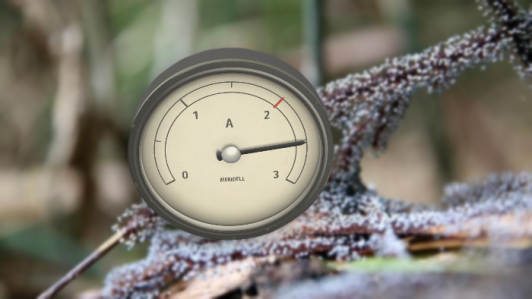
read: 2.5 A
